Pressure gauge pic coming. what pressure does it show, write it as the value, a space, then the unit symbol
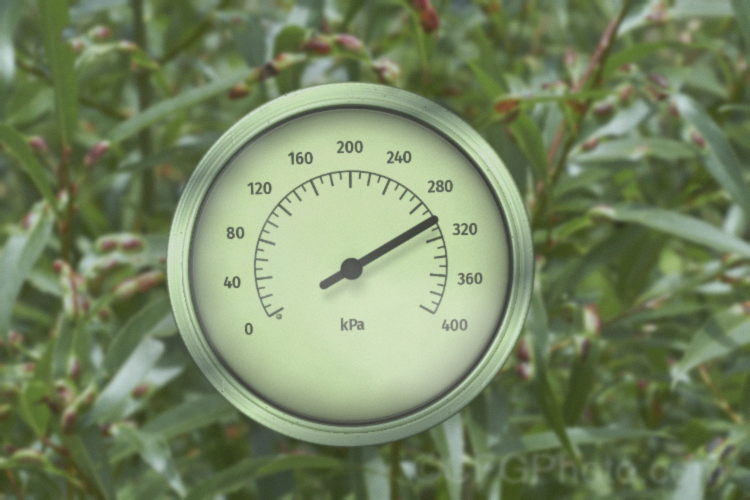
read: 300 kPa
